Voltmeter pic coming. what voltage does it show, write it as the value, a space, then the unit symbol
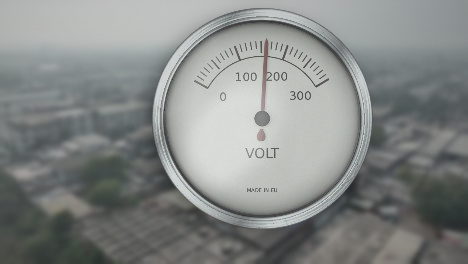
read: 160 V
